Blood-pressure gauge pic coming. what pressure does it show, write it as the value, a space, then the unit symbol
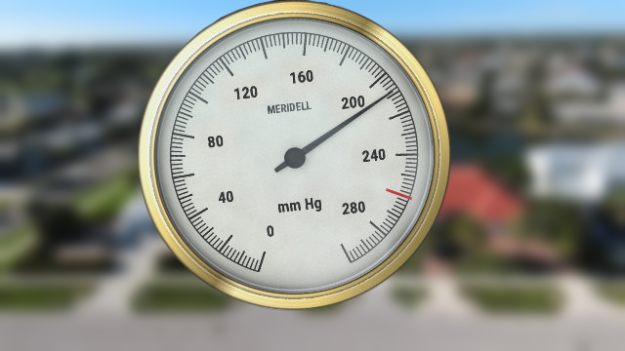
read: 208 mmHg
